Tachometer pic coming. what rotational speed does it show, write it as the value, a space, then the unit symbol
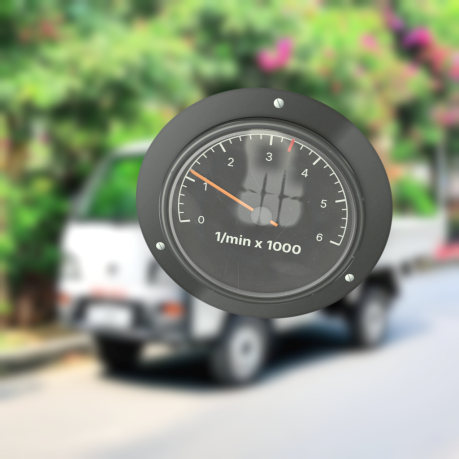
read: 1200 rpm
